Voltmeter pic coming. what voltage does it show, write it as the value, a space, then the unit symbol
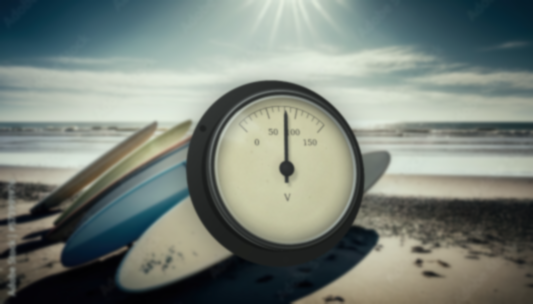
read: 80 V
